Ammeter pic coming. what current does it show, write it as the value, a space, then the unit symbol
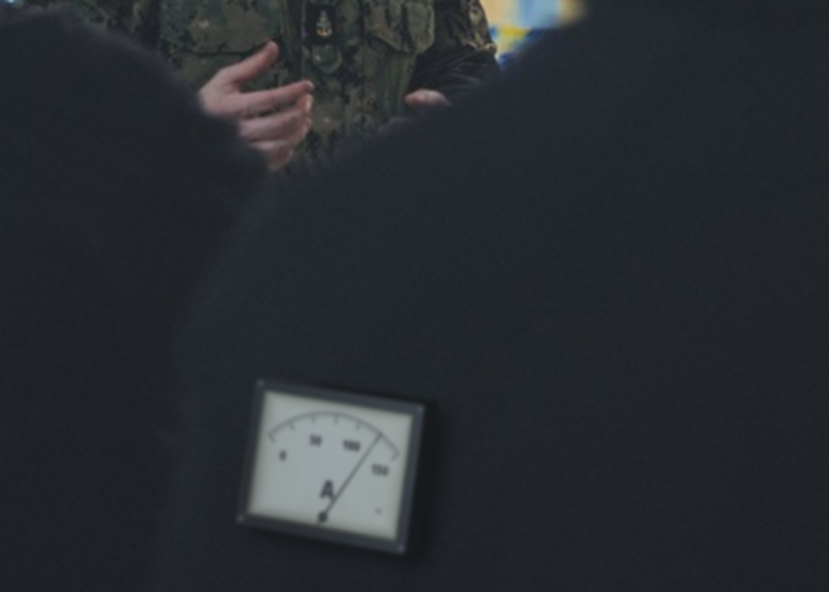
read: 125 A
